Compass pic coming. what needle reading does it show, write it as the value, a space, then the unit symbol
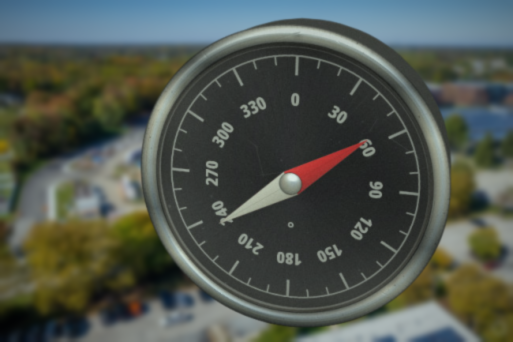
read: 55 °
